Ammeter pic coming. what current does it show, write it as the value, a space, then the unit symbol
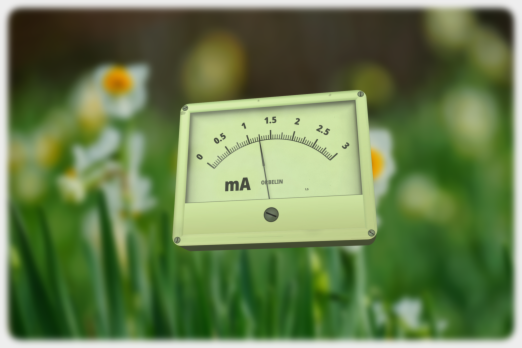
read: 1.25 mA
